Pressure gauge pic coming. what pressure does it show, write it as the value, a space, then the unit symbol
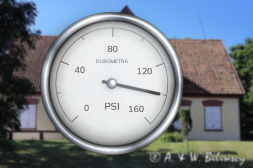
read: 140 psi
